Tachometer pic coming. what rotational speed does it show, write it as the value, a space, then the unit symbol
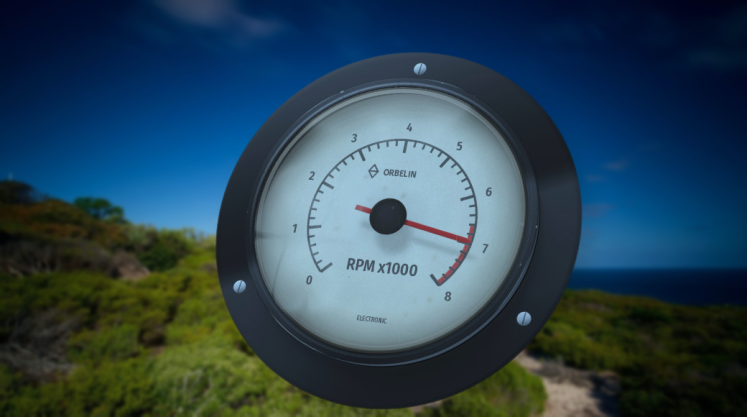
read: 7000 rpm
